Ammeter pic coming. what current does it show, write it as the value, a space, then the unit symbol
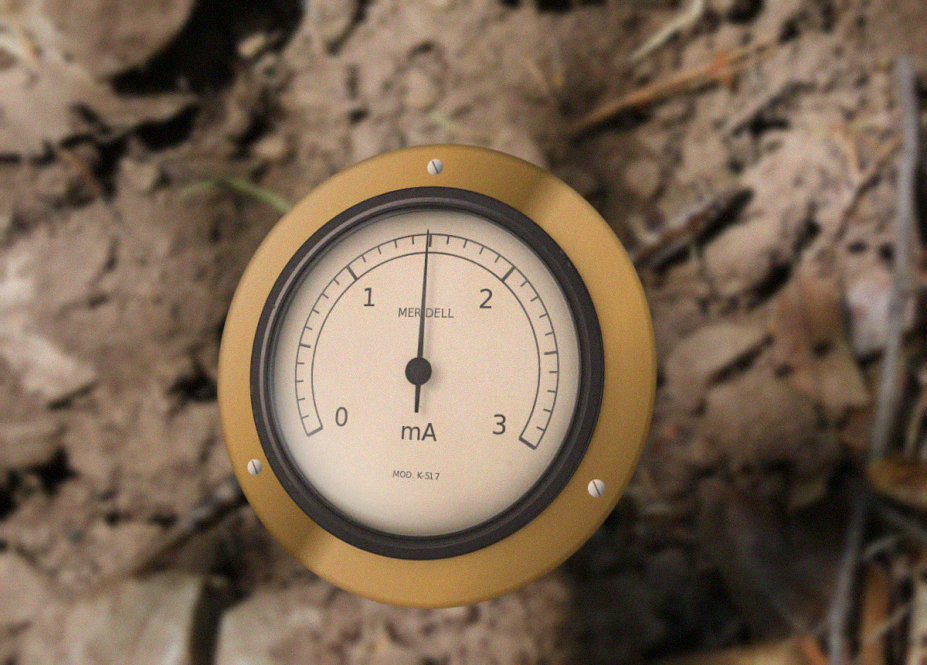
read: 1.5 mA
